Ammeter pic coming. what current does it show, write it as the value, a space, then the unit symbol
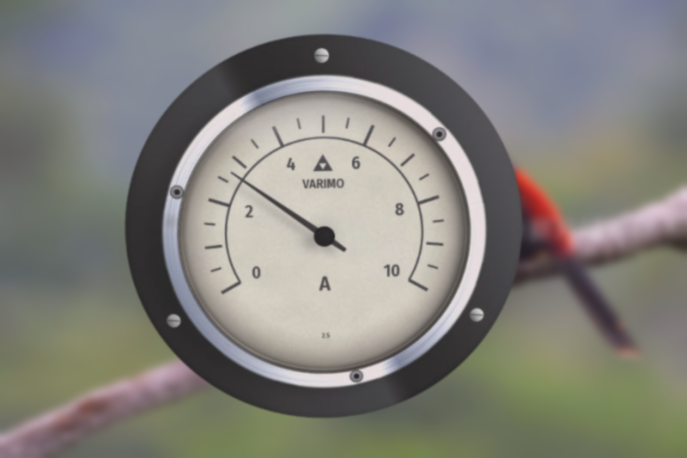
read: 2.75 A
